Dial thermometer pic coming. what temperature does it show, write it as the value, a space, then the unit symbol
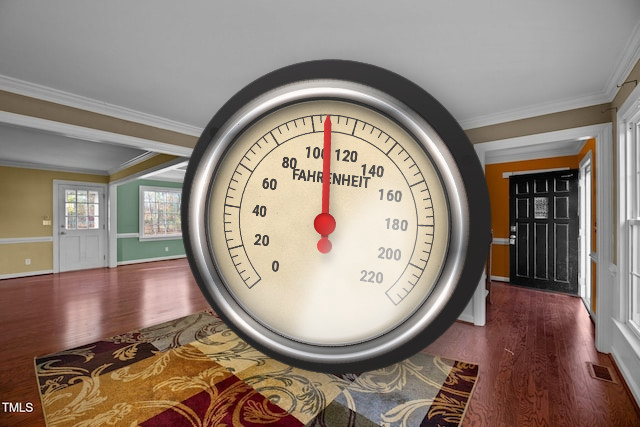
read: 108 °F
